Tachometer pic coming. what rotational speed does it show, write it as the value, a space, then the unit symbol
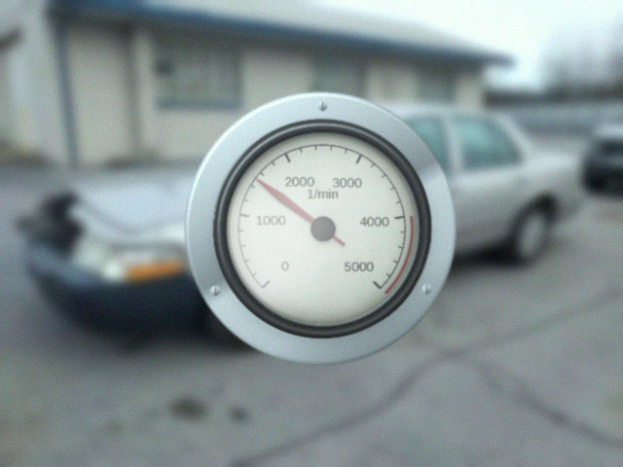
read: 1500 rpm
